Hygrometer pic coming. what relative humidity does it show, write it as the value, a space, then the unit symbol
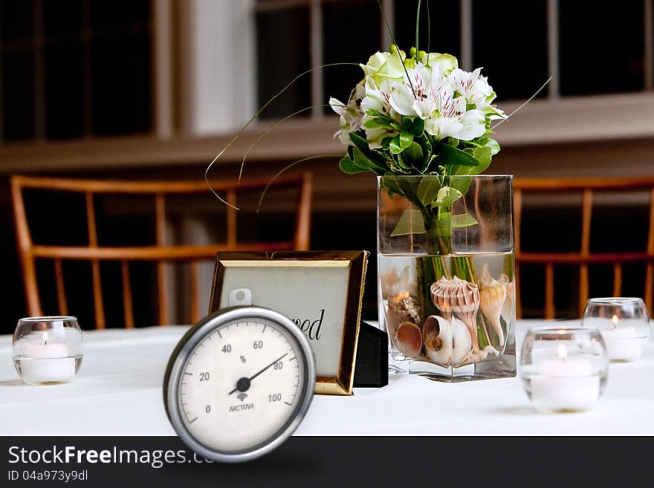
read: 76 %
